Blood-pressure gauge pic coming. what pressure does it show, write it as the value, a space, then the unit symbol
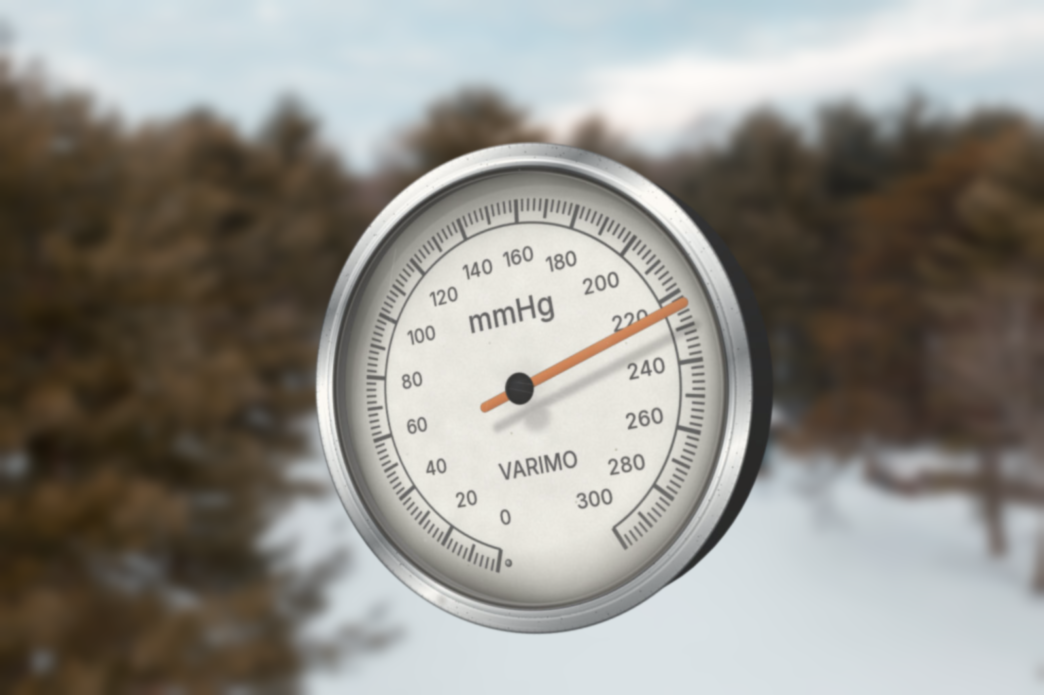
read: 224 mmHg
